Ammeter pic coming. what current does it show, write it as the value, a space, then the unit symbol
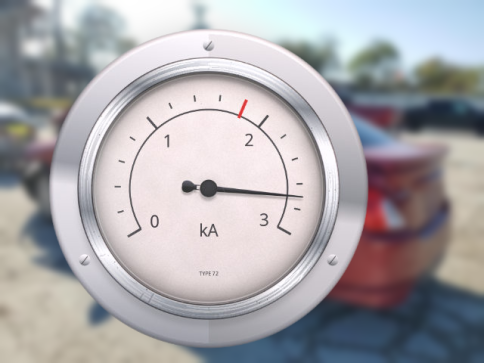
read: 2.7 kA
